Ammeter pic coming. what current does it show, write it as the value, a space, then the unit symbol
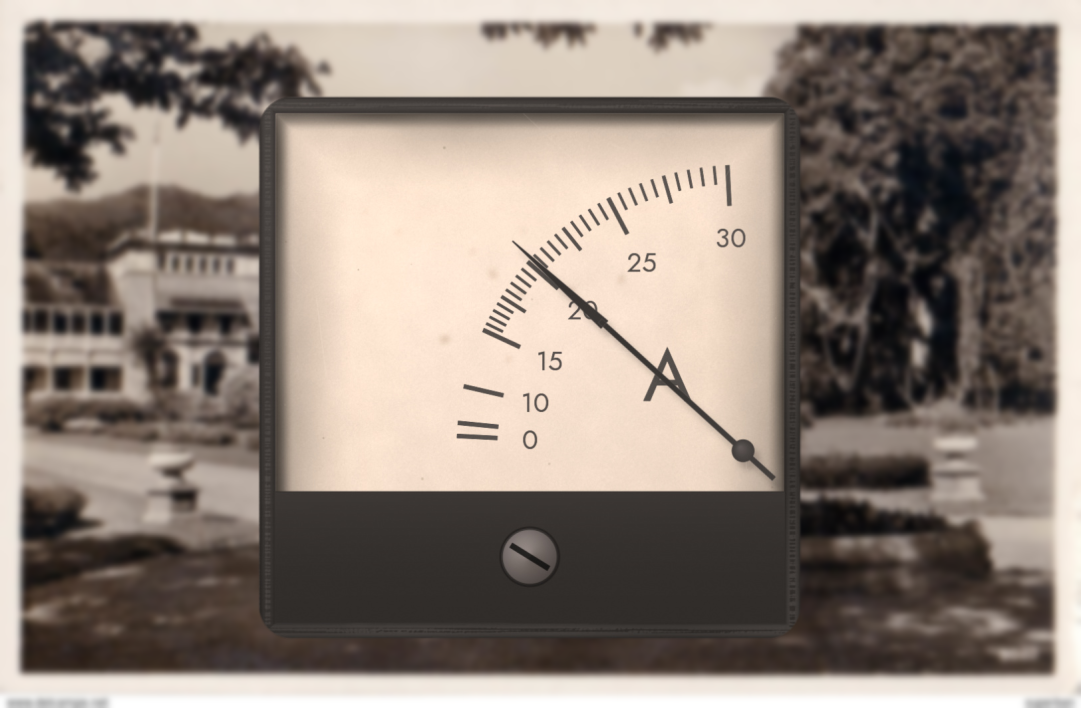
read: 20.25 A
